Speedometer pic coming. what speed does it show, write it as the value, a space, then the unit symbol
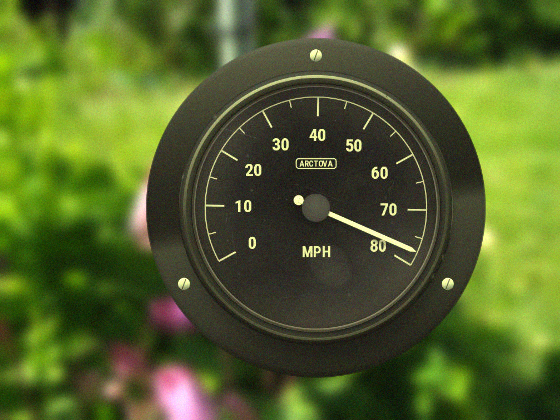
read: 77.5 mph
